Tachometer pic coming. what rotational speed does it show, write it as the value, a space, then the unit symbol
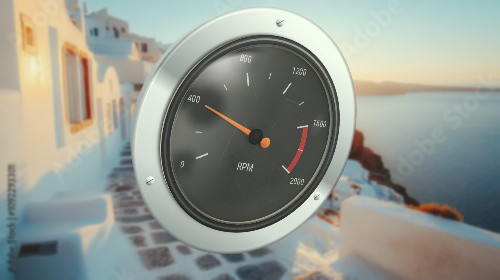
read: 400 rpm
